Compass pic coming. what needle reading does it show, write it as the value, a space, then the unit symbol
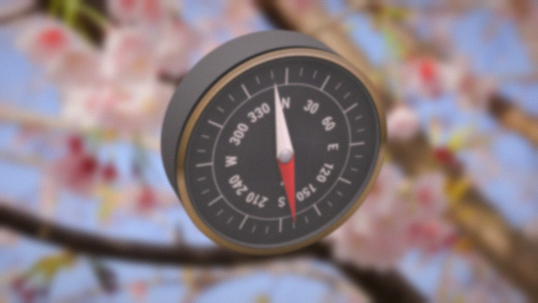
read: 170 °
